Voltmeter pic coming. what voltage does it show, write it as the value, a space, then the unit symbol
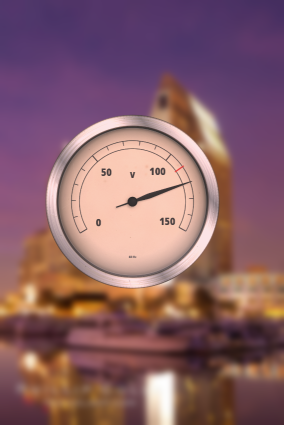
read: 120 V
